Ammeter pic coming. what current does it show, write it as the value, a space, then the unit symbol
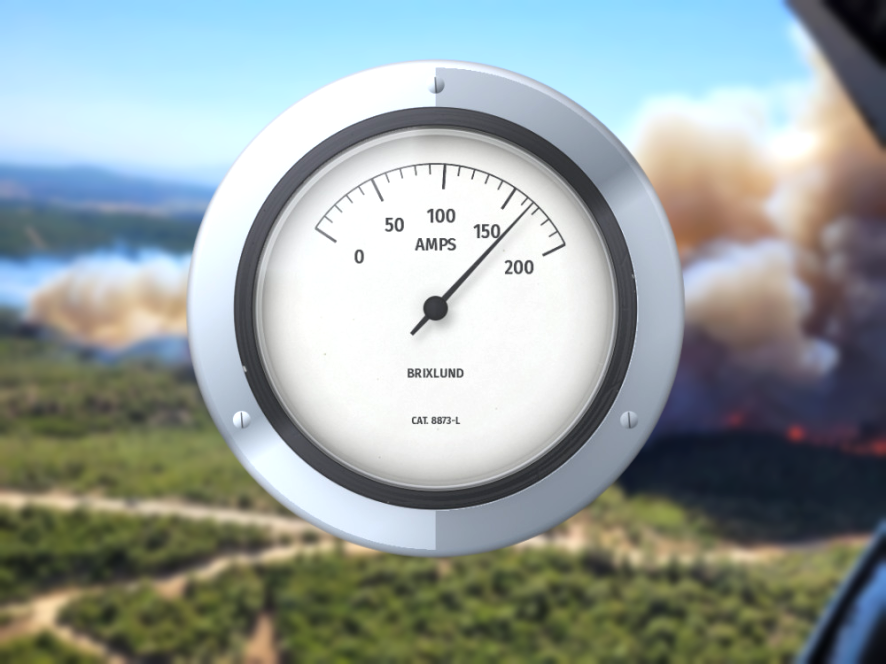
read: 165 A
